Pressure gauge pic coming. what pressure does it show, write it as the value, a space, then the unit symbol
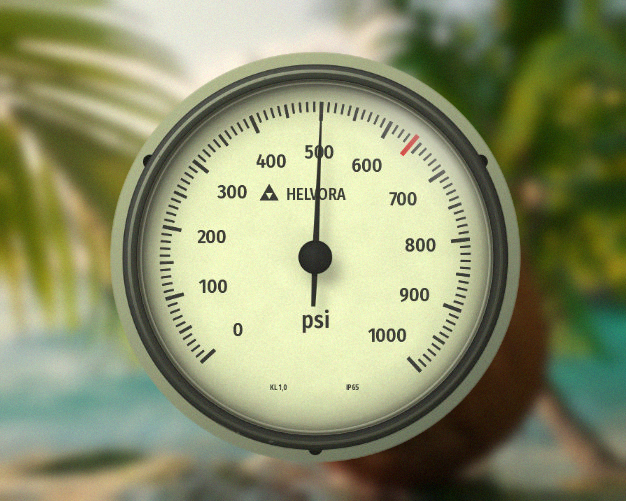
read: 500 psi
